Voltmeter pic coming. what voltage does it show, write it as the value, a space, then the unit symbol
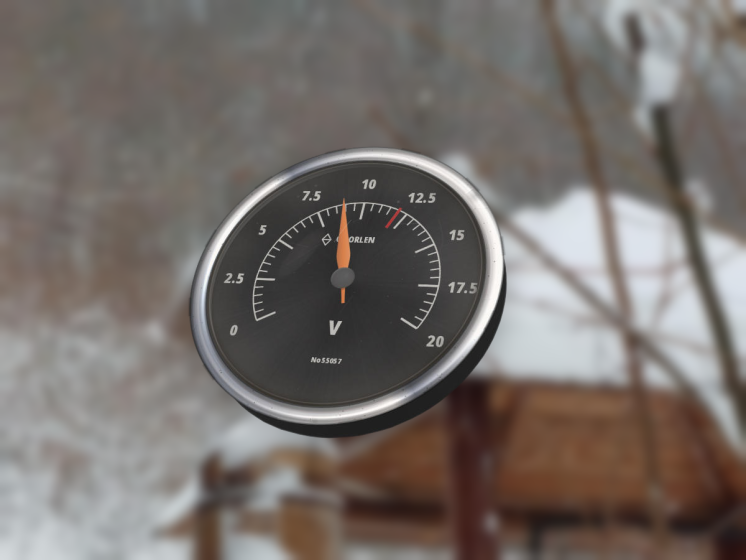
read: 9 V
